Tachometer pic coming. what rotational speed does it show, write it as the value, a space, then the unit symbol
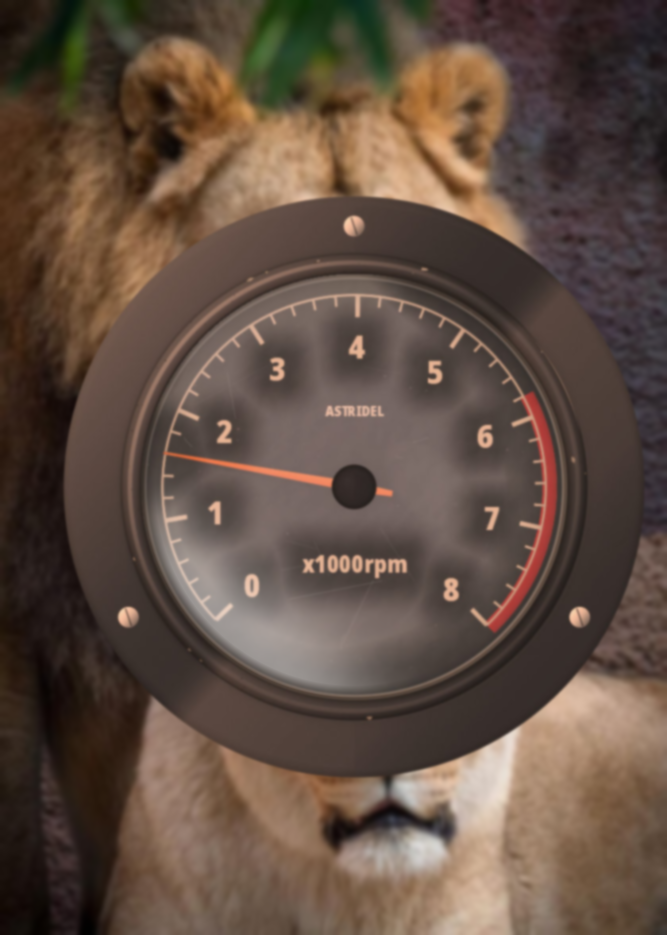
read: 1600 rpm
